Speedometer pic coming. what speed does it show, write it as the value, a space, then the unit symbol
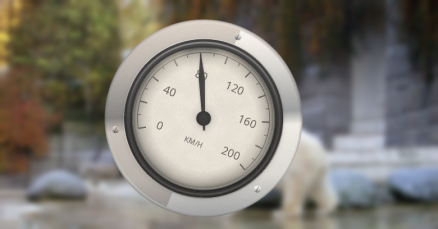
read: 80 km/h
